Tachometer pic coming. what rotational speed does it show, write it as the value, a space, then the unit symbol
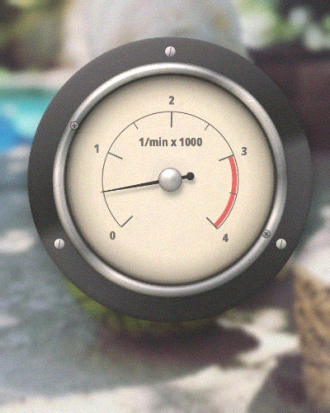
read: 500 rpm
